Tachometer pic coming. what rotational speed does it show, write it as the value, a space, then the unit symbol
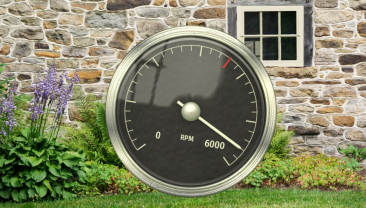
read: 5600 rpm
